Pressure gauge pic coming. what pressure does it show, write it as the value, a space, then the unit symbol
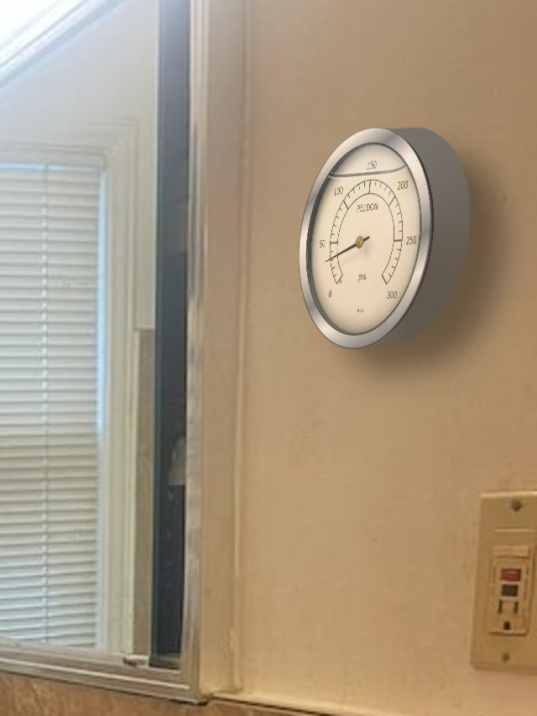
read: 30 psi
